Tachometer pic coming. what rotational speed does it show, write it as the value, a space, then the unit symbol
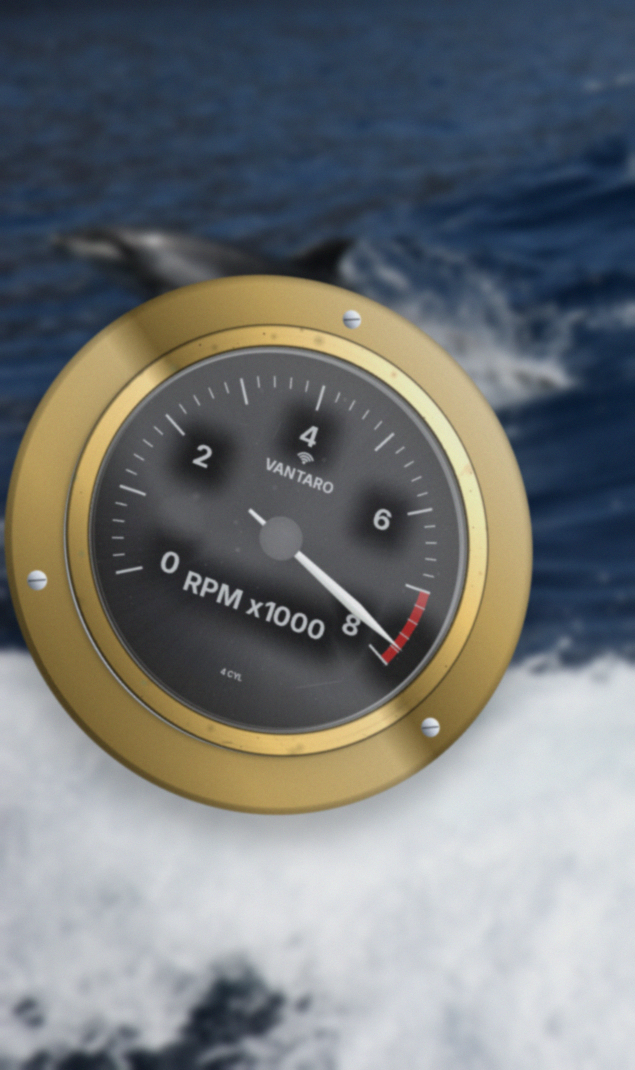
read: 7800 rpm
